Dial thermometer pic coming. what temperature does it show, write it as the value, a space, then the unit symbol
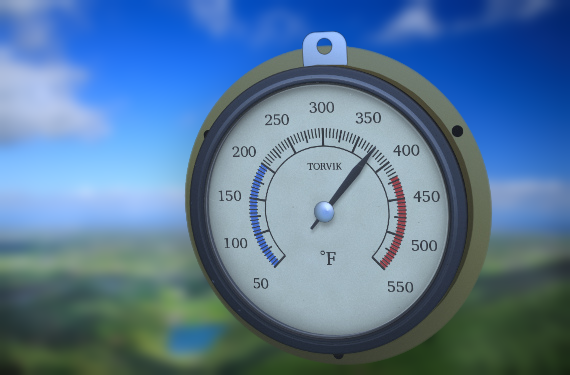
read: 375 °F
